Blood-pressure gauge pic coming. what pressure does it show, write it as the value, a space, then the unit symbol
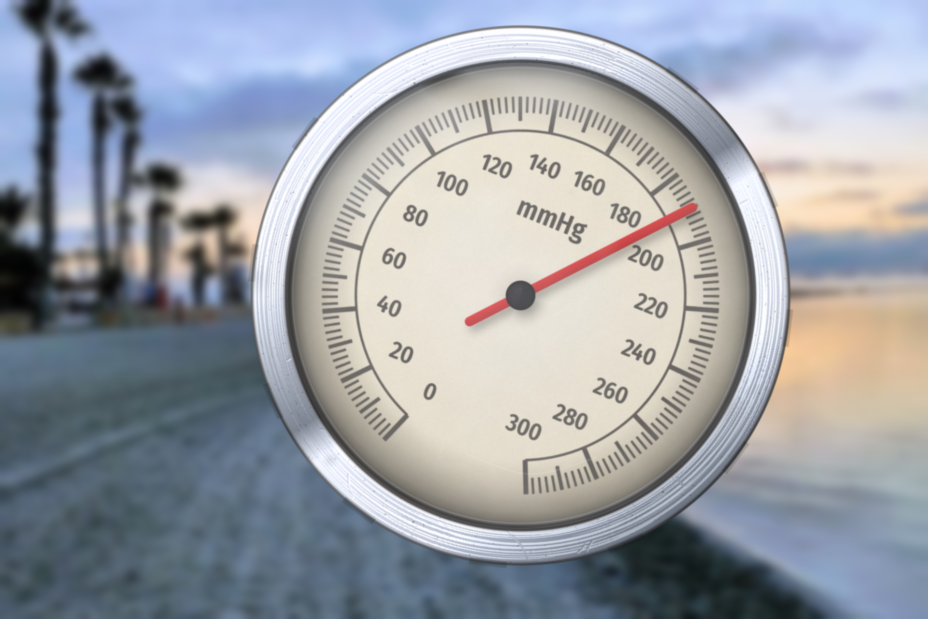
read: 190 mmHg
